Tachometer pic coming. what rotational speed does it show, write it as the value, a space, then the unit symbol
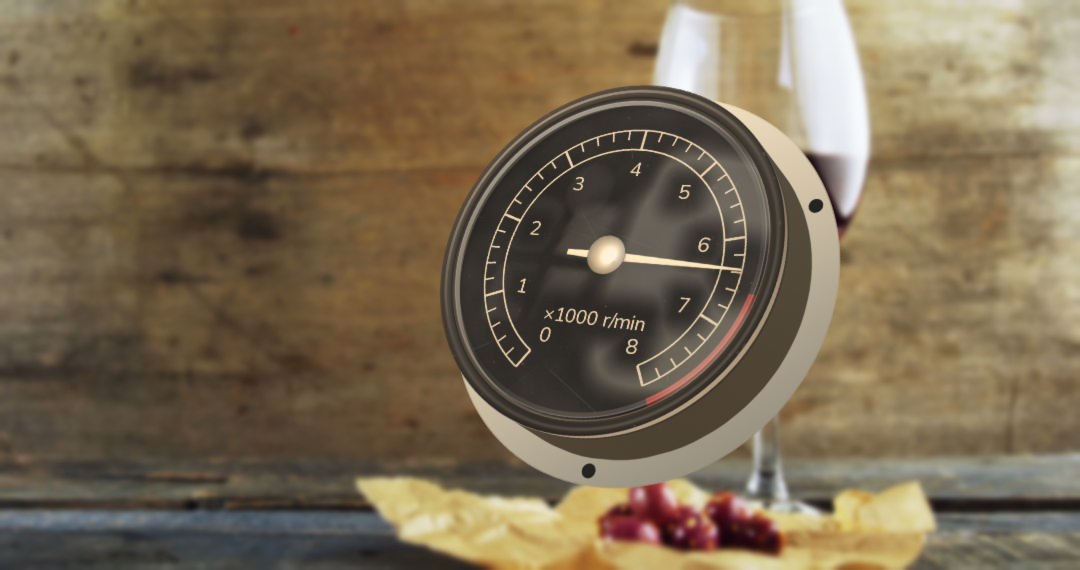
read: 6400 rpm
